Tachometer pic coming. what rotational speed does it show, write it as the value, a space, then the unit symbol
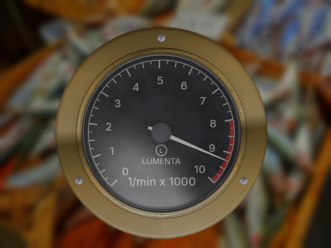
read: 9250 rpm
